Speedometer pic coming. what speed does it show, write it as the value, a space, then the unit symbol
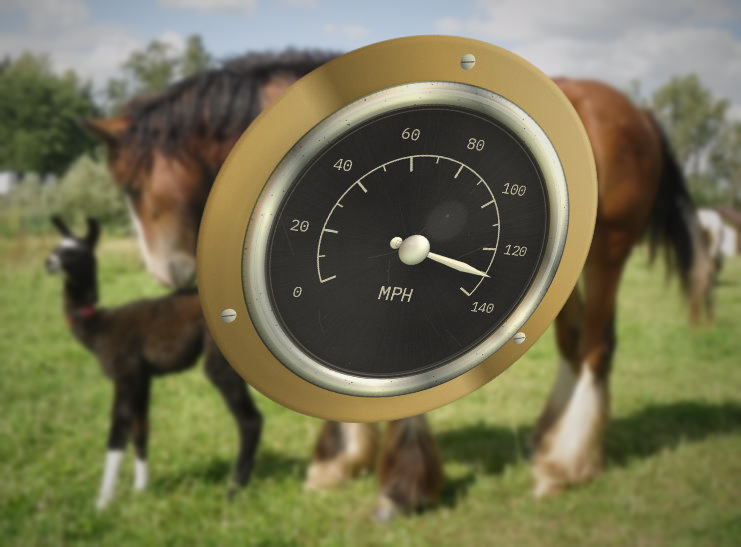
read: 130 mph
